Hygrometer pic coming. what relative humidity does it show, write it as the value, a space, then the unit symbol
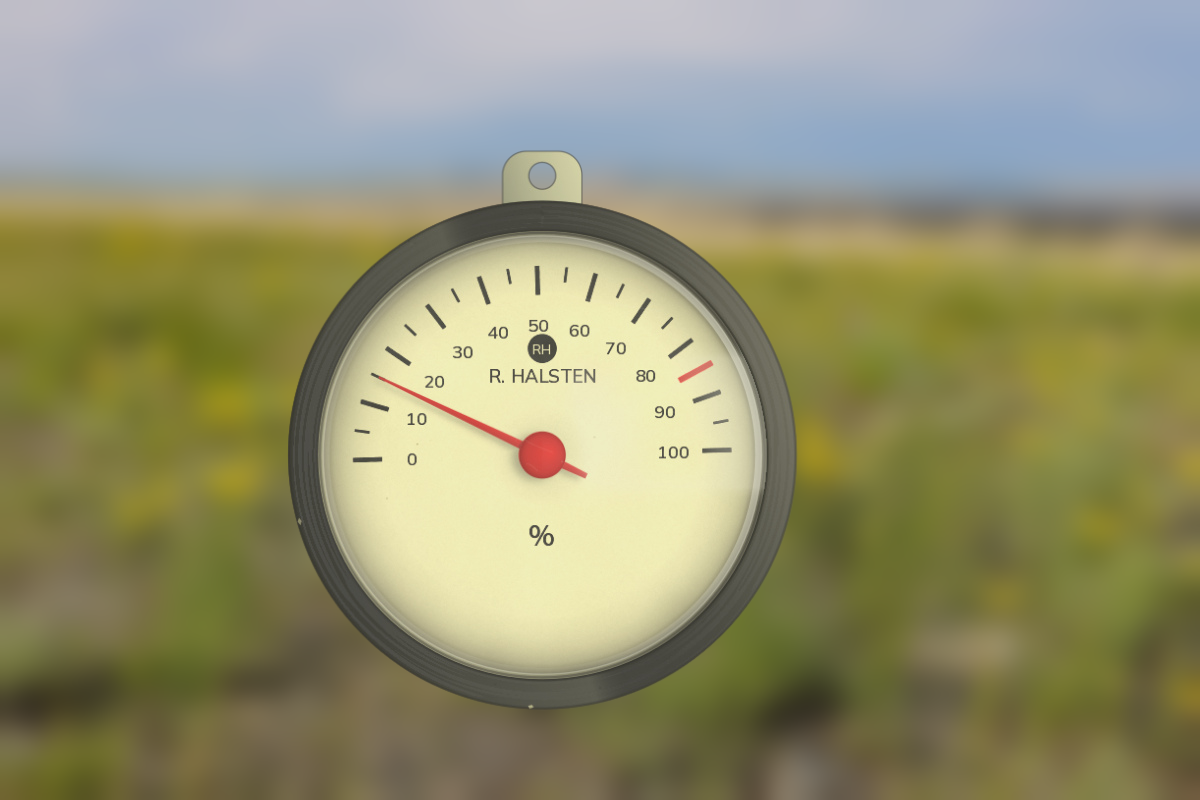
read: 15 %
